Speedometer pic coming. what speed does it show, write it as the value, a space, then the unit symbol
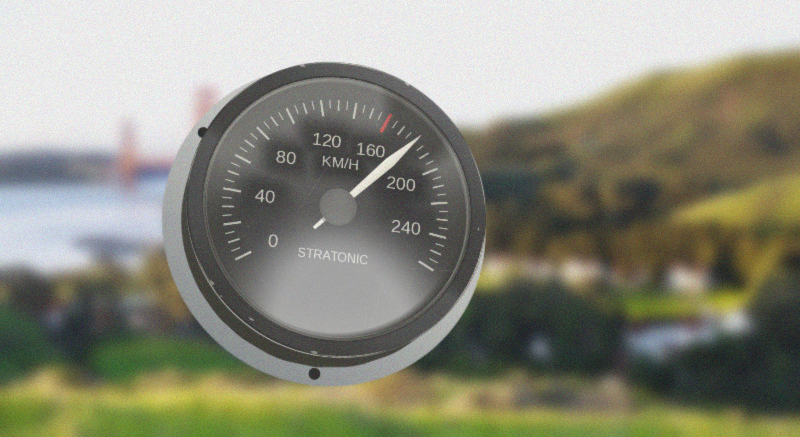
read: 180 km/h
